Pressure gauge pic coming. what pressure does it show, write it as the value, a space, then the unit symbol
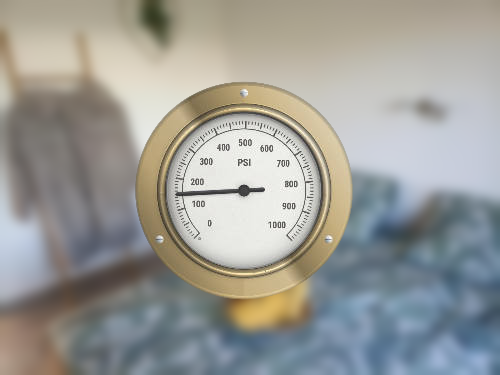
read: 150 psi
